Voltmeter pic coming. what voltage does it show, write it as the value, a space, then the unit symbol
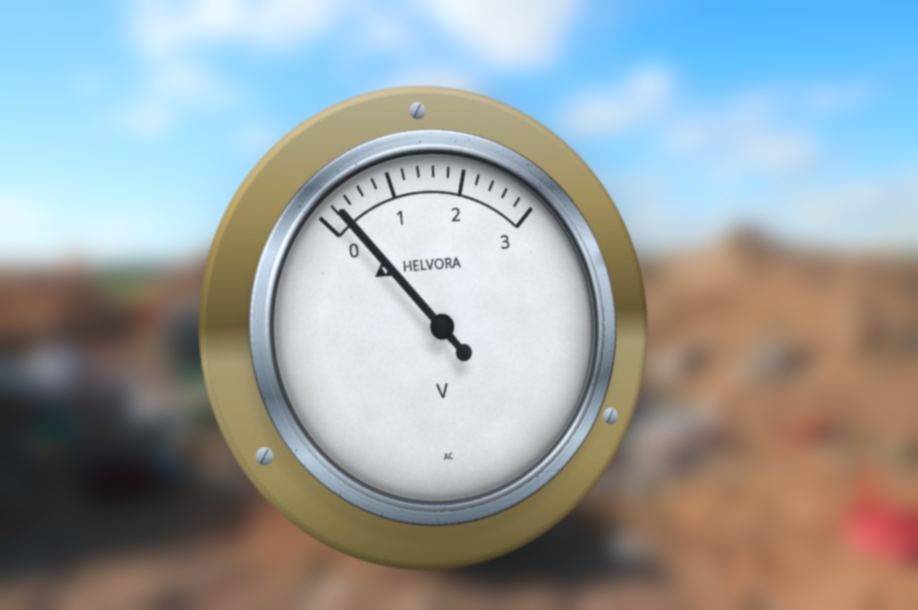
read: 0.2 V
